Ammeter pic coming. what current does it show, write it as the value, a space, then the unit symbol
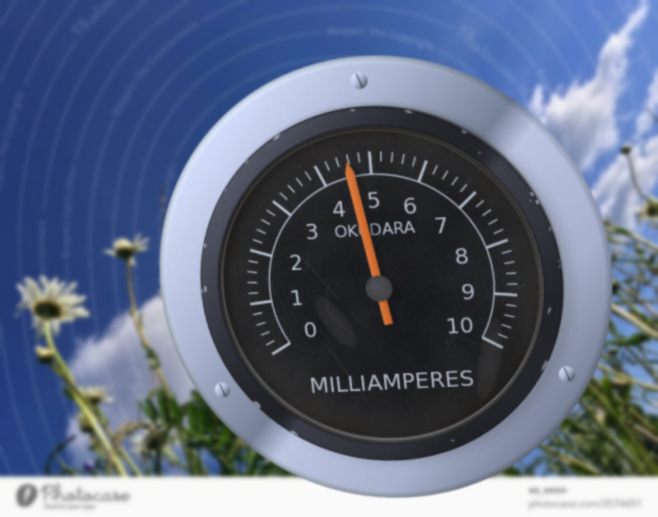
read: 4.6 mA
